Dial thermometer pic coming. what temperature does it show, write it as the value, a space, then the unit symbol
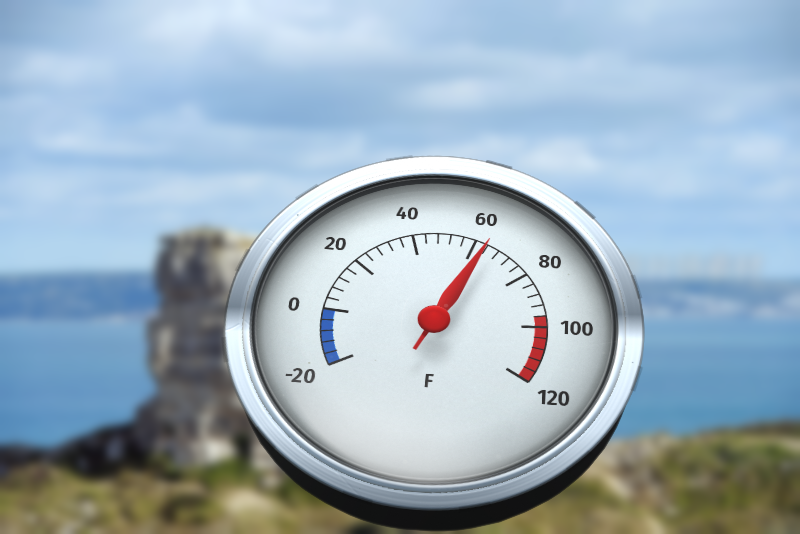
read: 64 °F
